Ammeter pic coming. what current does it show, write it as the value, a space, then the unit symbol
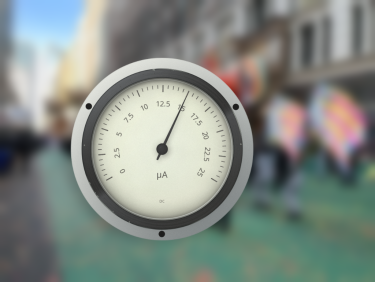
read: 15 µA
